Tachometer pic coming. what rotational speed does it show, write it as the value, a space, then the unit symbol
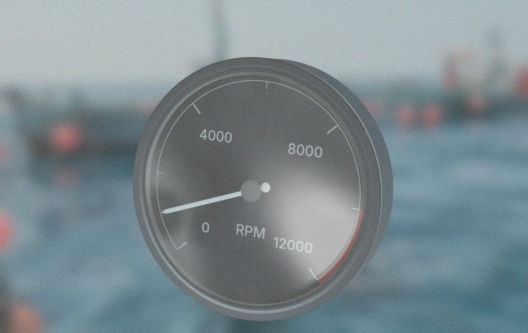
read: 1000 rpm
